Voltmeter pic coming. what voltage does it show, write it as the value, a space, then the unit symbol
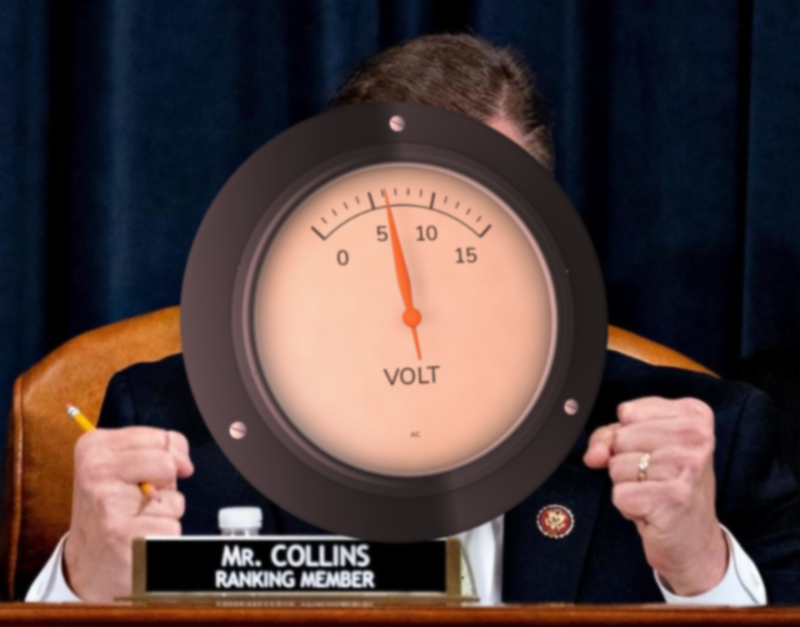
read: 6 V
